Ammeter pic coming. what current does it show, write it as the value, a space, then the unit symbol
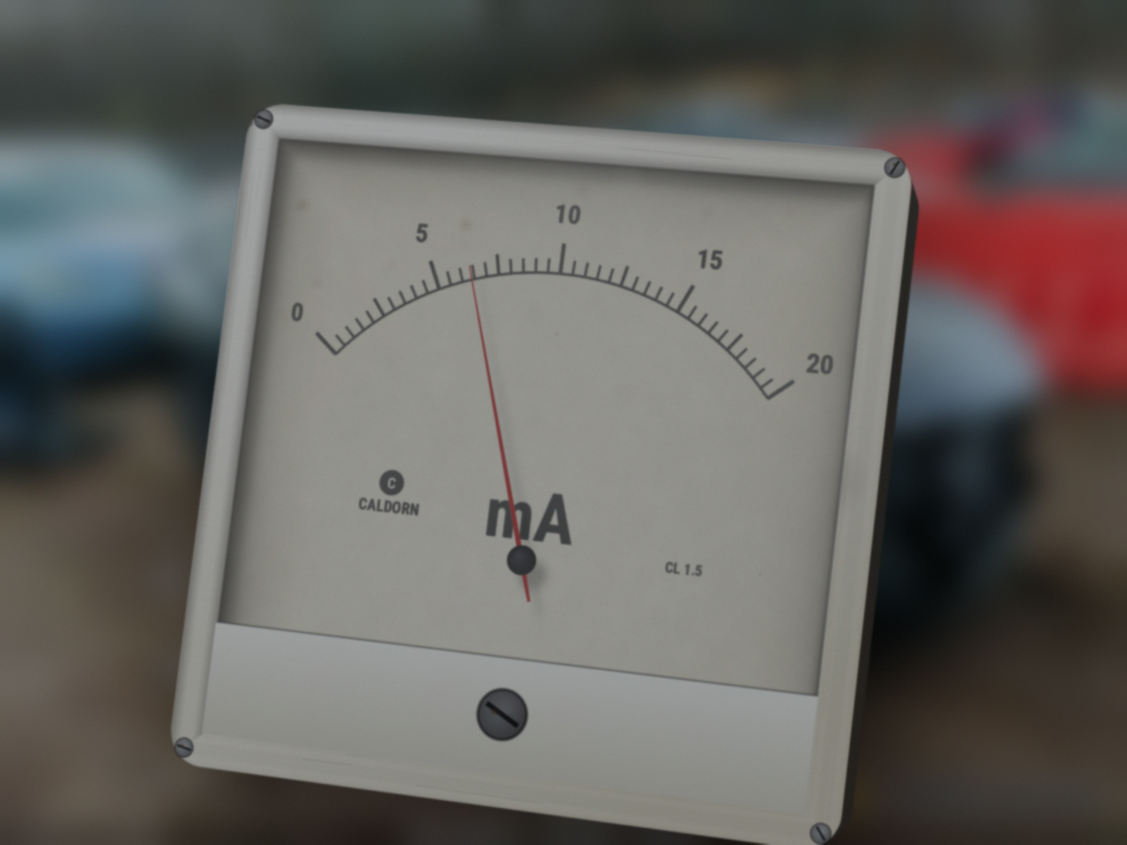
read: 6.5 mA
